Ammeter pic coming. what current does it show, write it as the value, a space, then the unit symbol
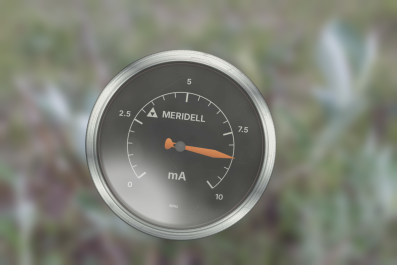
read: 8.5 mA
